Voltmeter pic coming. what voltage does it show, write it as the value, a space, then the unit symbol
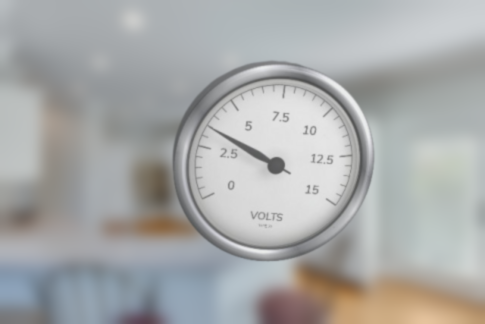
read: 3.5 V
